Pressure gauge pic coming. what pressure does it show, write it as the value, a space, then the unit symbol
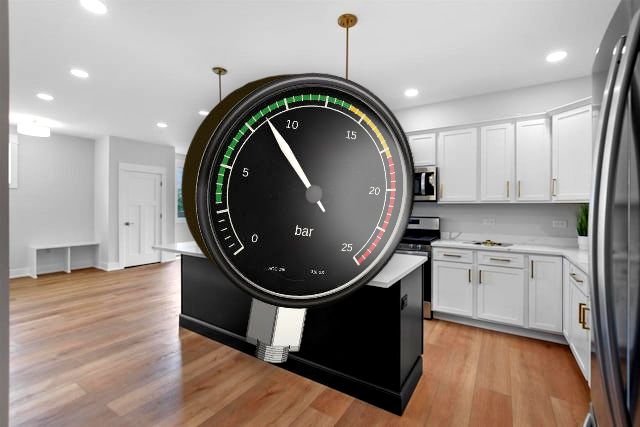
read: 8.5 bar
